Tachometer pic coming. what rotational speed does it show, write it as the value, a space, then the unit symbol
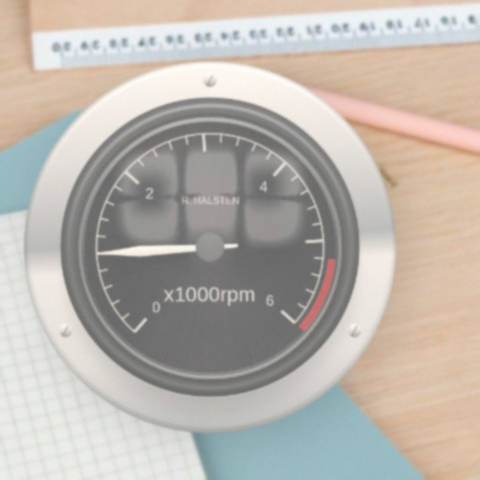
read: 1000 rpm
